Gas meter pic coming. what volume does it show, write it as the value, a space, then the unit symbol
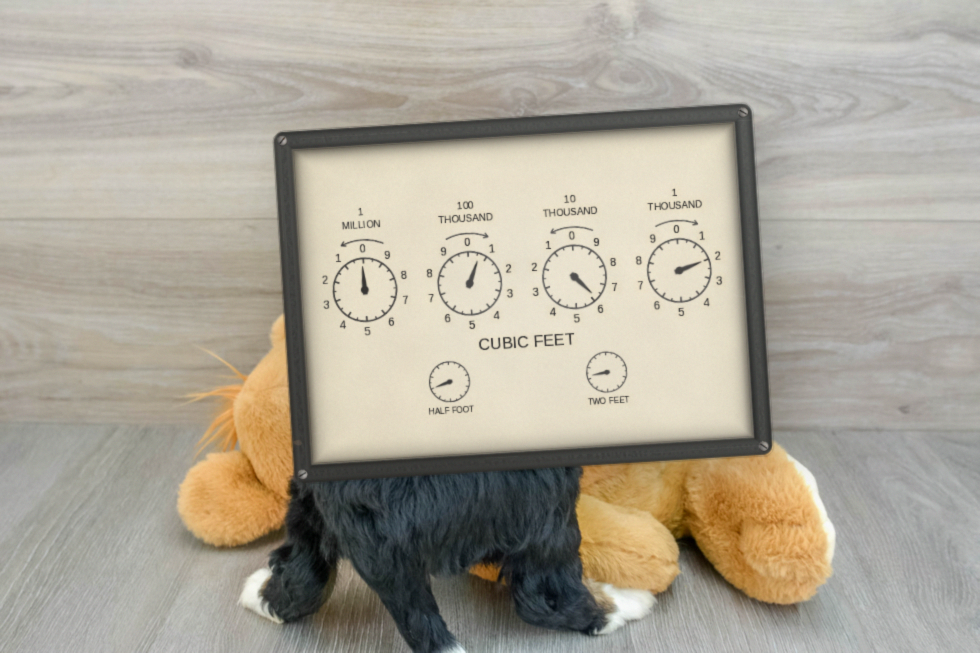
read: 6200 ft³
